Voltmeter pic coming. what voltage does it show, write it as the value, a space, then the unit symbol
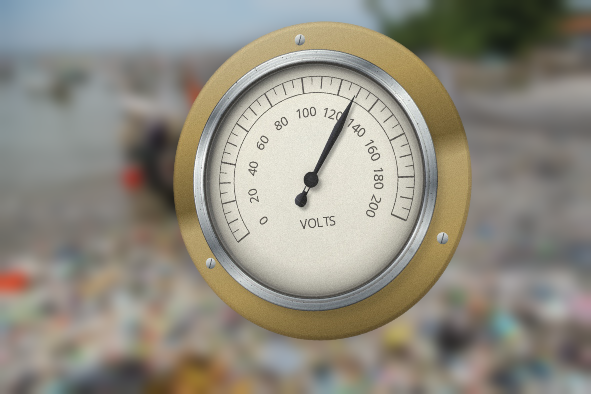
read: 130 V
